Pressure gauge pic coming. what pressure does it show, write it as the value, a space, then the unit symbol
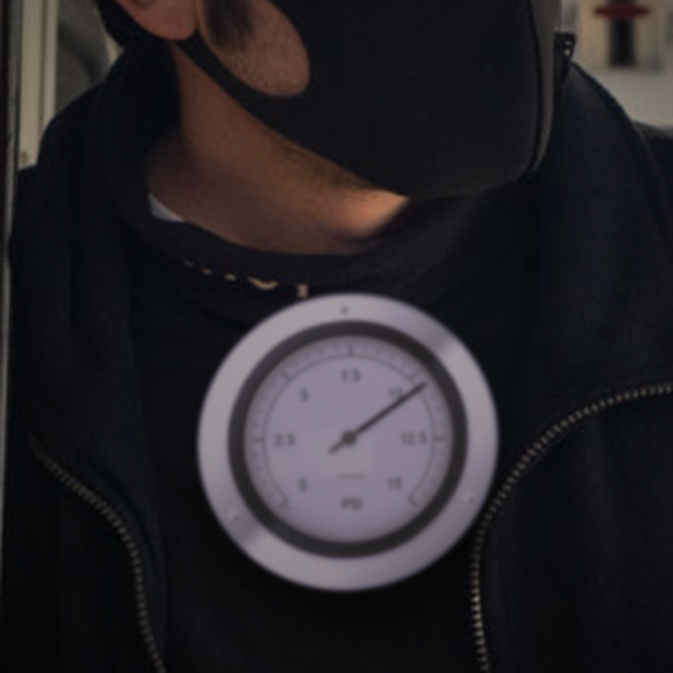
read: 10.5 psi
